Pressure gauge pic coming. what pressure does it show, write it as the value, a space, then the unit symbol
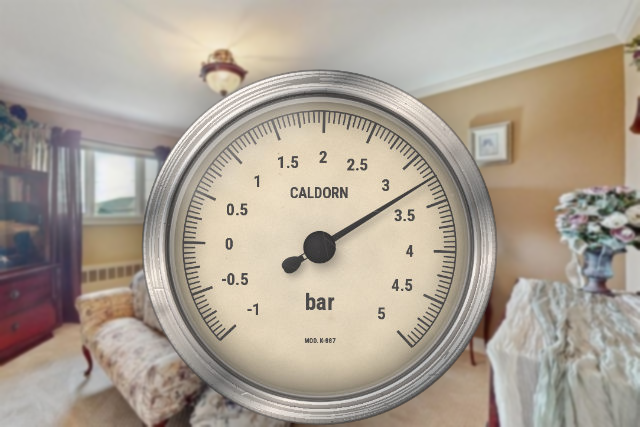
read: 3.25 bar
